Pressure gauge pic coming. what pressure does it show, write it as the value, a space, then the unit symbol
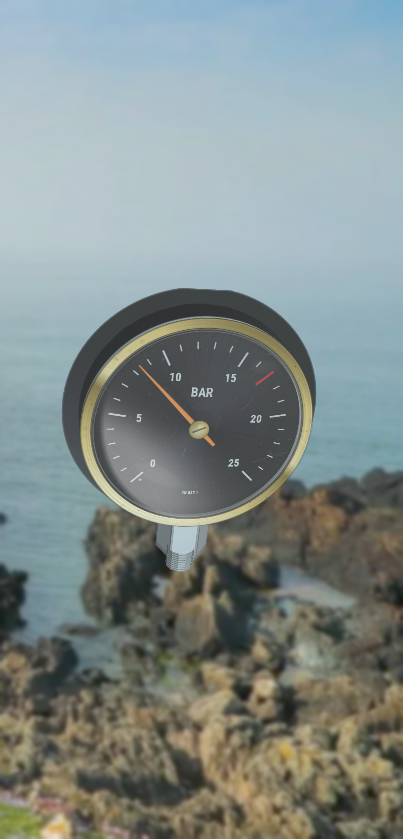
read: 8.5 bar
